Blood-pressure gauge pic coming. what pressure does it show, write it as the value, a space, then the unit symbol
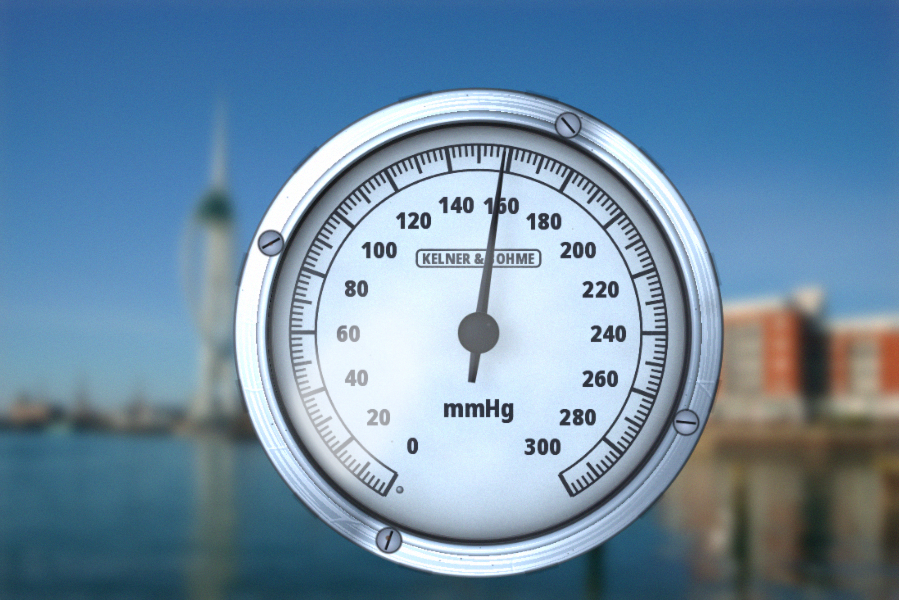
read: 158 mmHg
